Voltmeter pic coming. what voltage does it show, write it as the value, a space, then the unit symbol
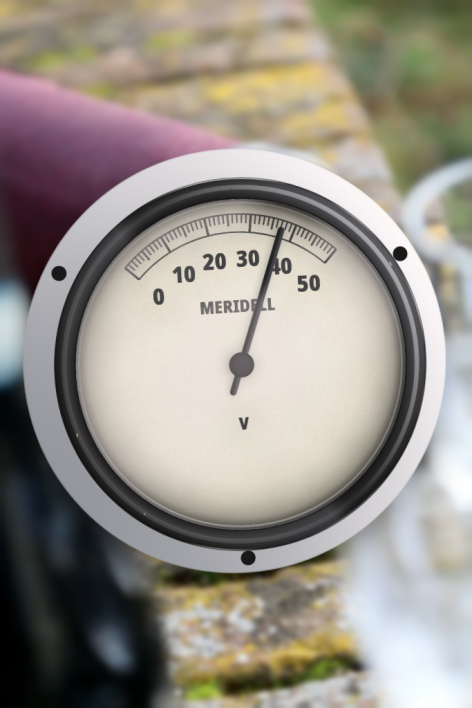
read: 37 V
